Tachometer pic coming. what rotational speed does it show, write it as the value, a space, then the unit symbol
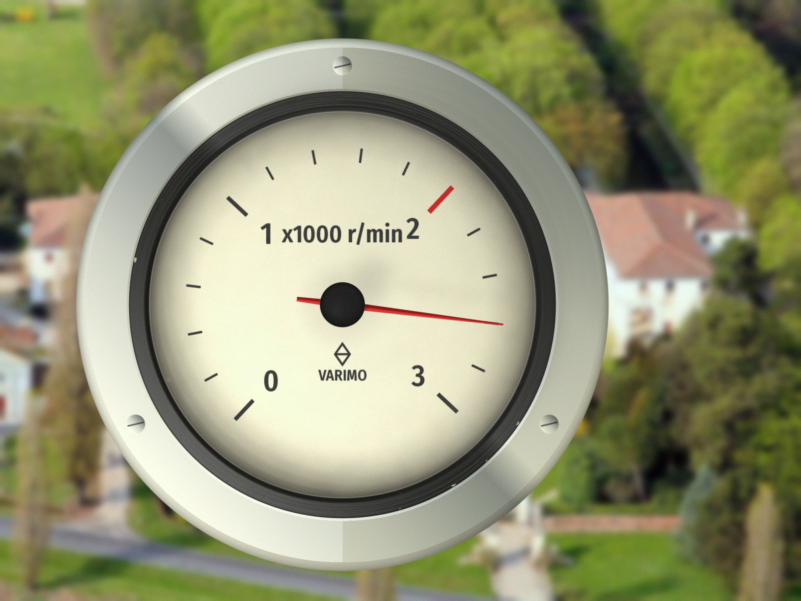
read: 2600 rpm
